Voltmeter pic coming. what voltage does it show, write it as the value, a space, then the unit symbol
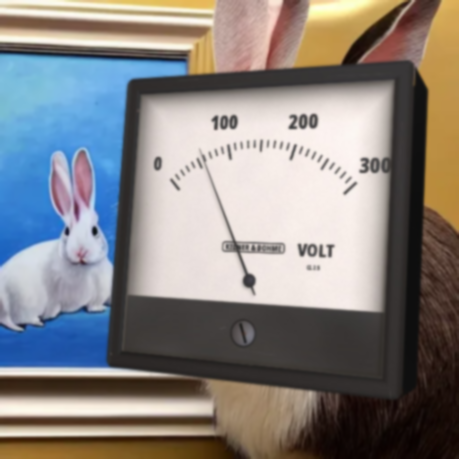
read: 60 V
